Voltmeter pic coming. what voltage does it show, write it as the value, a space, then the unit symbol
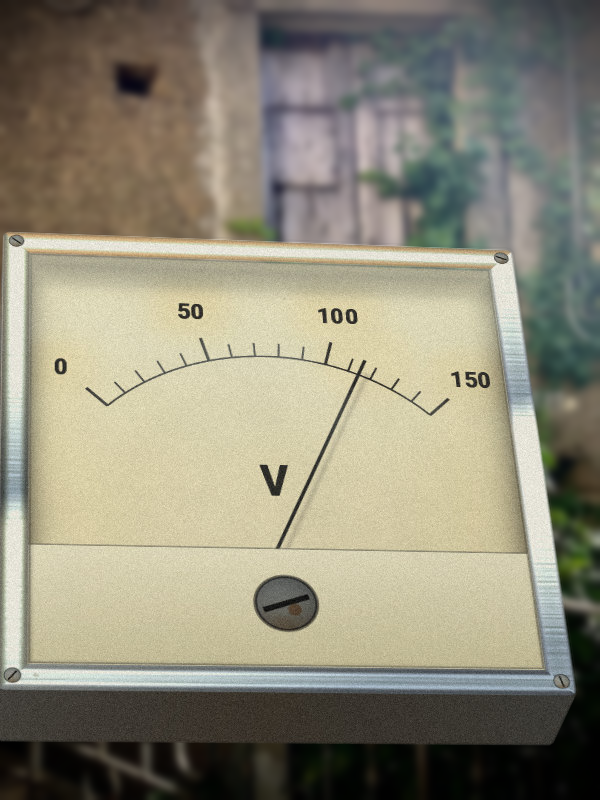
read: 115 V
